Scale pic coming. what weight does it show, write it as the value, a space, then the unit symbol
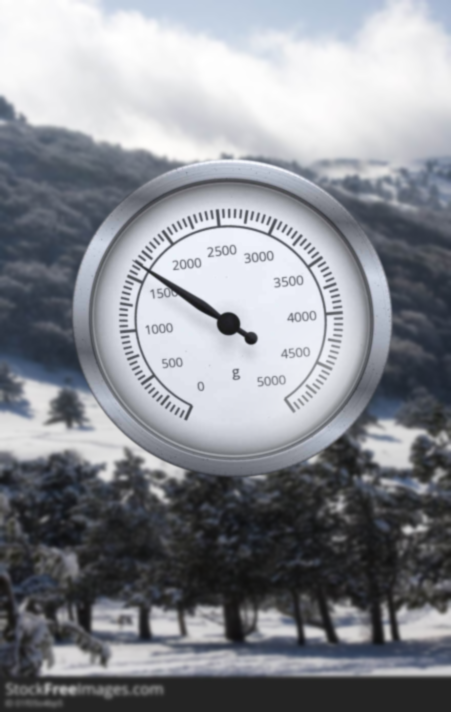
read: 1650 g
